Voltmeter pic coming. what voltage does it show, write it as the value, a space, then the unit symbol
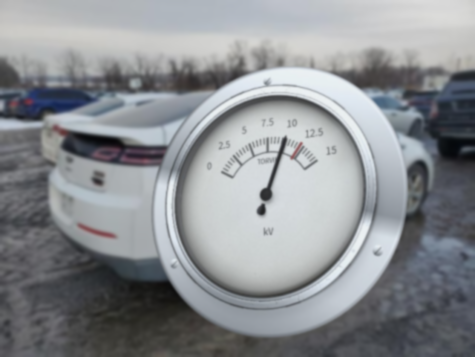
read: 10 kV
